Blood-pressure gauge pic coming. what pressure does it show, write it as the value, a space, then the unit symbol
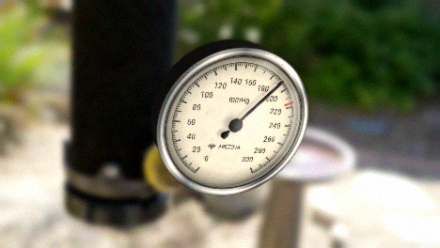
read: 190 mmHg
